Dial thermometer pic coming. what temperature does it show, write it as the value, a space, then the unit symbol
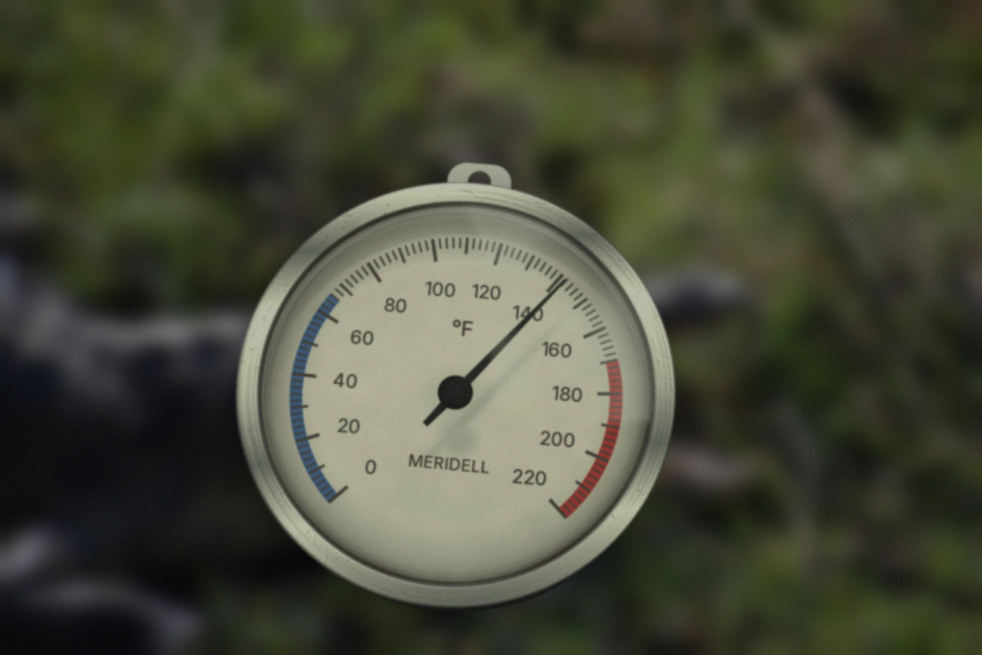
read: 142 °F
